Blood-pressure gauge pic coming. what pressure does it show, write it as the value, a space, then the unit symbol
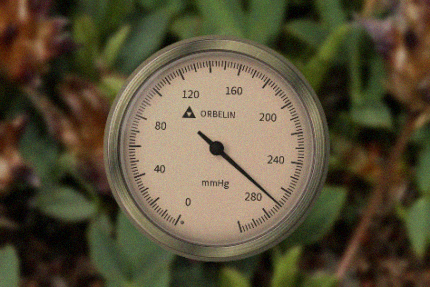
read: 270 mmHg
